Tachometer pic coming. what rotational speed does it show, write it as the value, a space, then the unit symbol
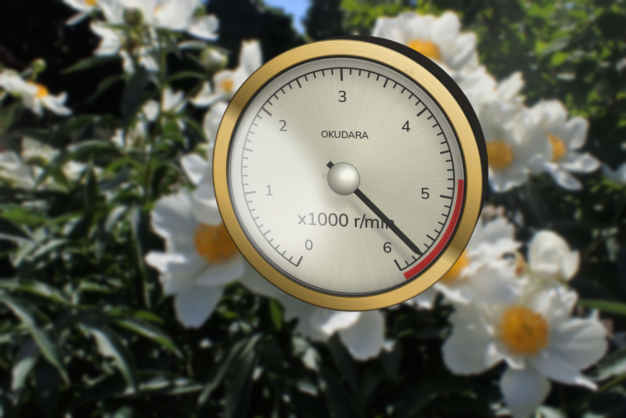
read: 5700 rpm
